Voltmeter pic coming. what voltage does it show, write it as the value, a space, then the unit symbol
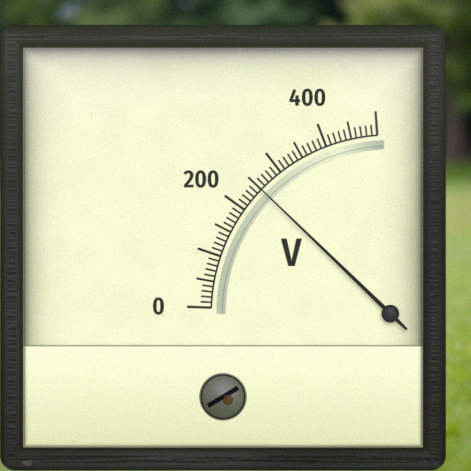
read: 250 V
